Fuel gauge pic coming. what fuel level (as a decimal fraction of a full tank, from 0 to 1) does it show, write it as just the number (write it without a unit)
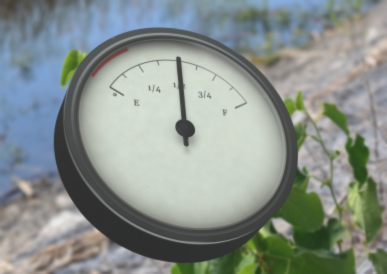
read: 0.5
